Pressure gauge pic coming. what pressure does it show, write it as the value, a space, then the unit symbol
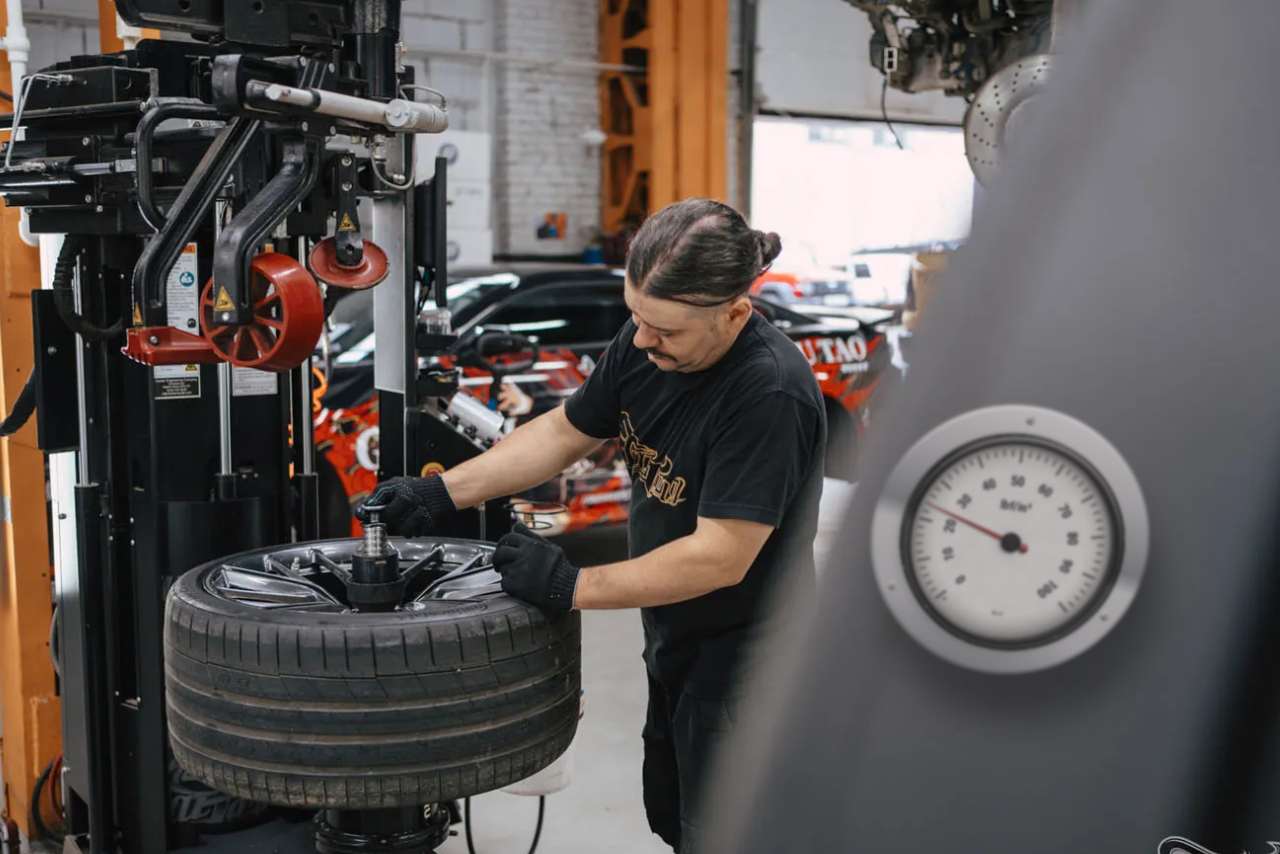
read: 24 psi
